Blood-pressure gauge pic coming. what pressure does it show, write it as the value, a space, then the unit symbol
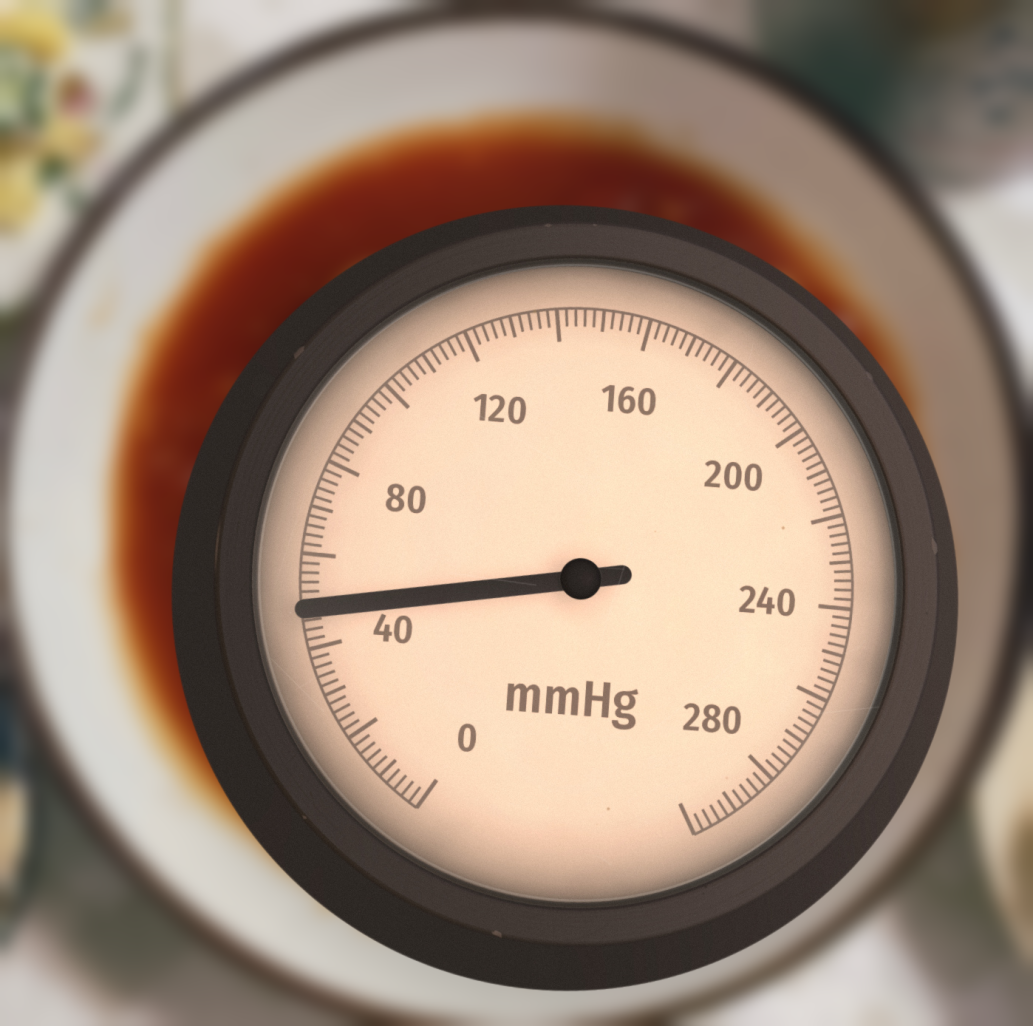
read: 48 mmHg
